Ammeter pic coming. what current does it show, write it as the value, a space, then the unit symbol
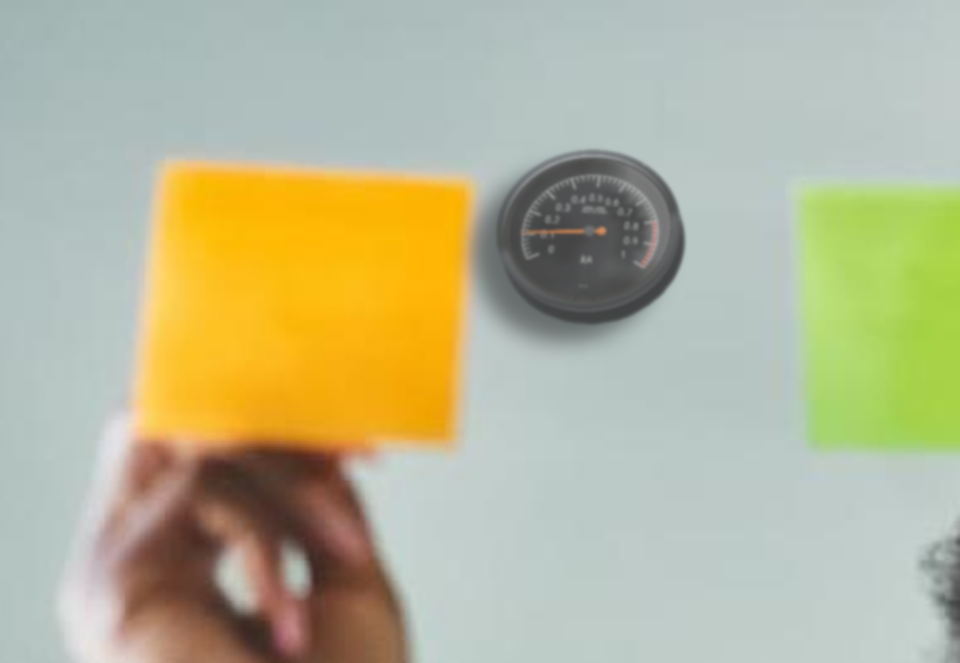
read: 0.1 kA
